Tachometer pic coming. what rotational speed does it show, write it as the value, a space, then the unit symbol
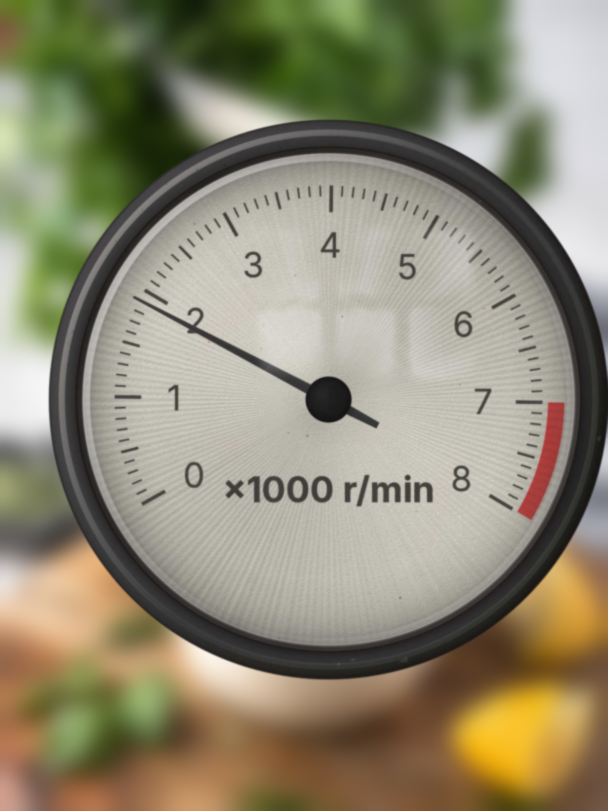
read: 1900 rpm
